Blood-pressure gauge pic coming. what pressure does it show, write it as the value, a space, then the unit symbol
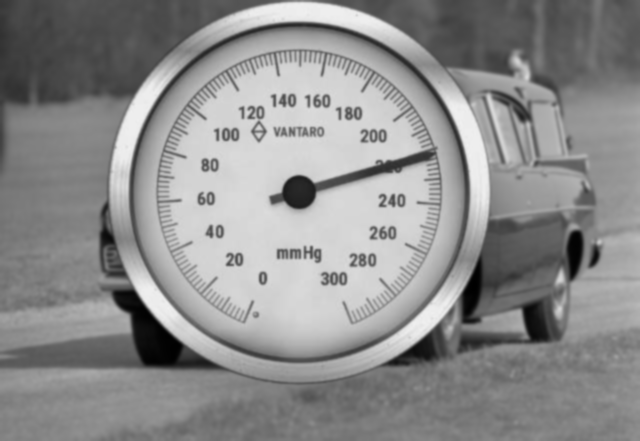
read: 220 mmHg
